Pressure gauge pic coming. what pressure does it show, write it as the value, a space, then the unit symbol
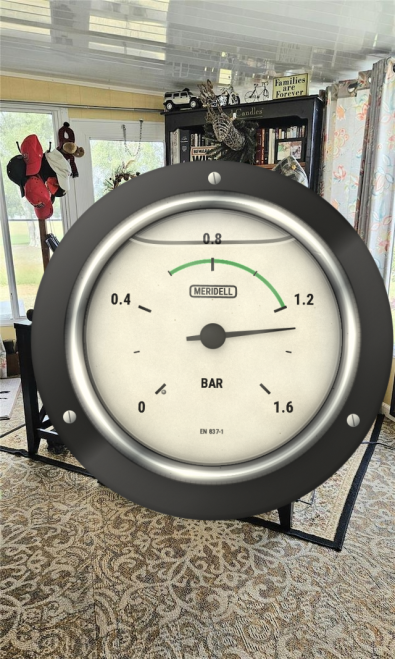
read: 1.3 bar
